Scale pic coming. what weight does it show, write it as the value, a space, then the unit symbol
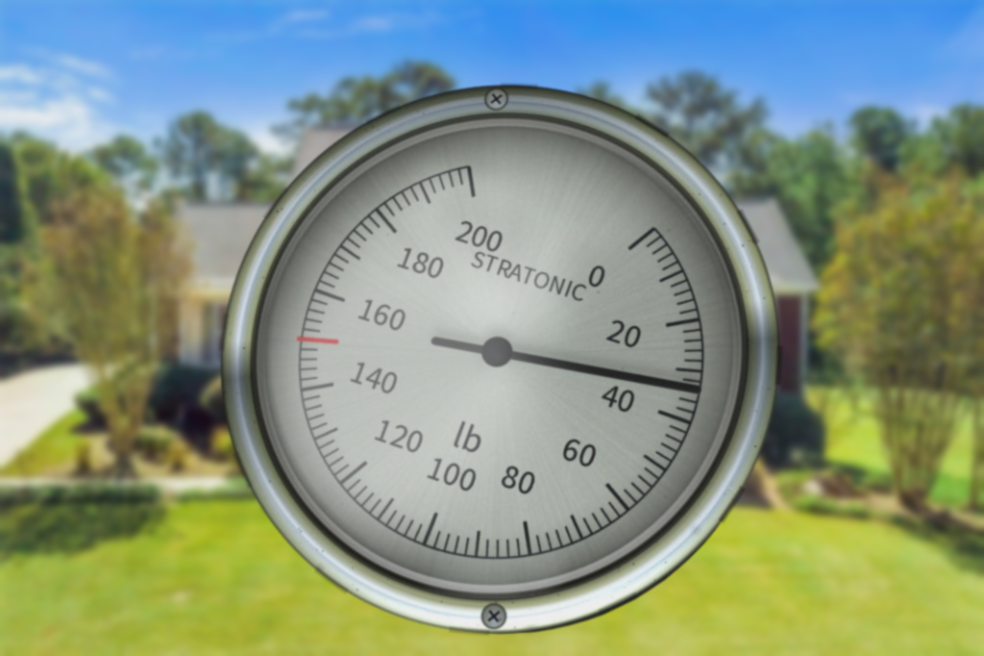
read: 34 lb
